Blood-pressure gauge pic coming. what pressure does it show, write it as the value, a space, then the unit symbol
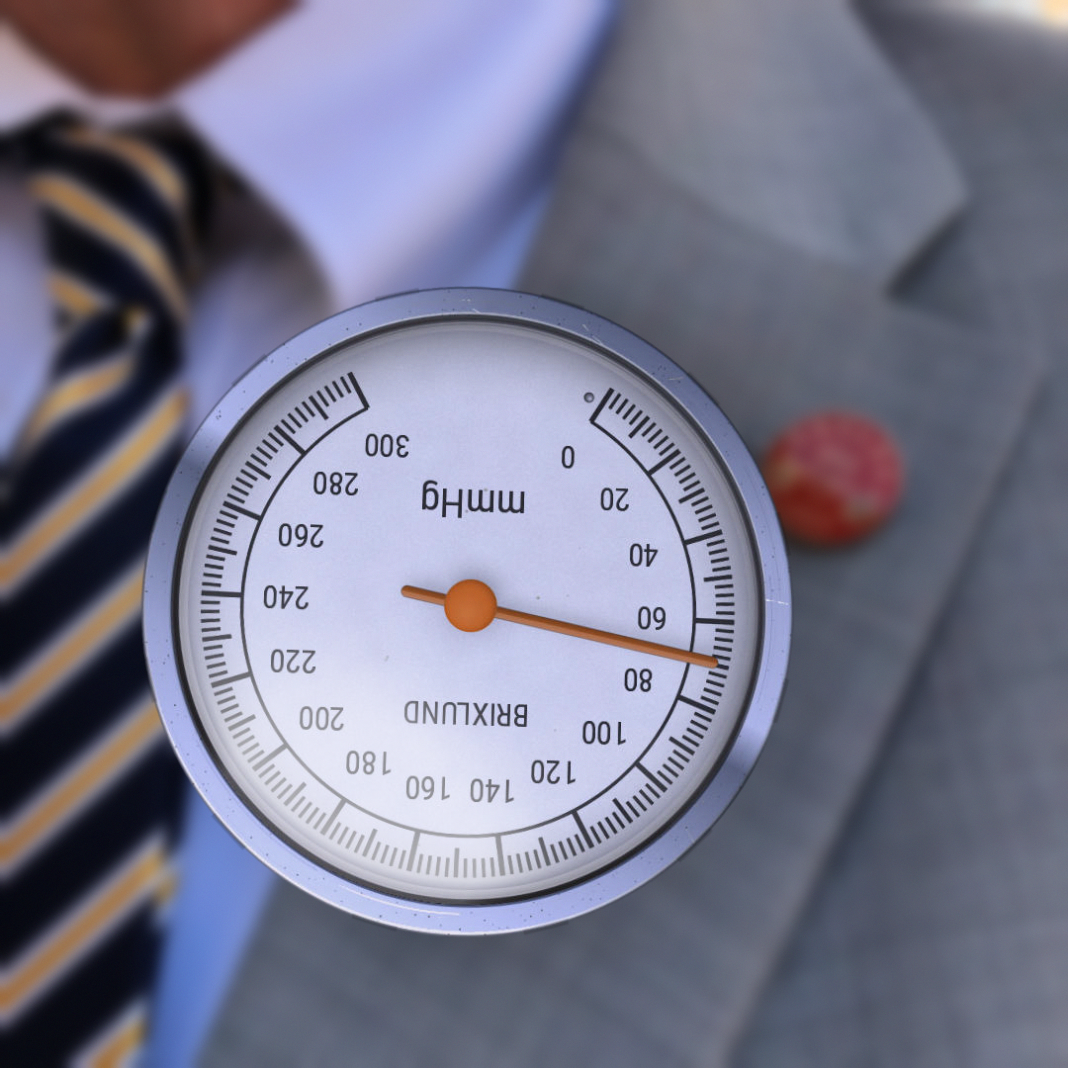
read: 70 mmHg
